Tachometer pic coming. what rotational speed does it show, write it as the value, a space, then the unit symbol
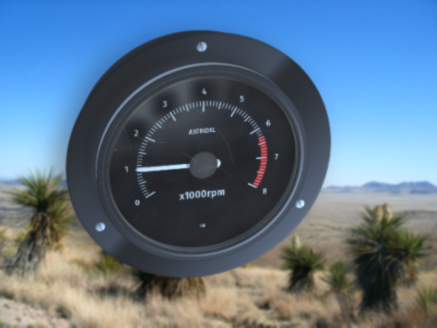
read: 1000 rpm
